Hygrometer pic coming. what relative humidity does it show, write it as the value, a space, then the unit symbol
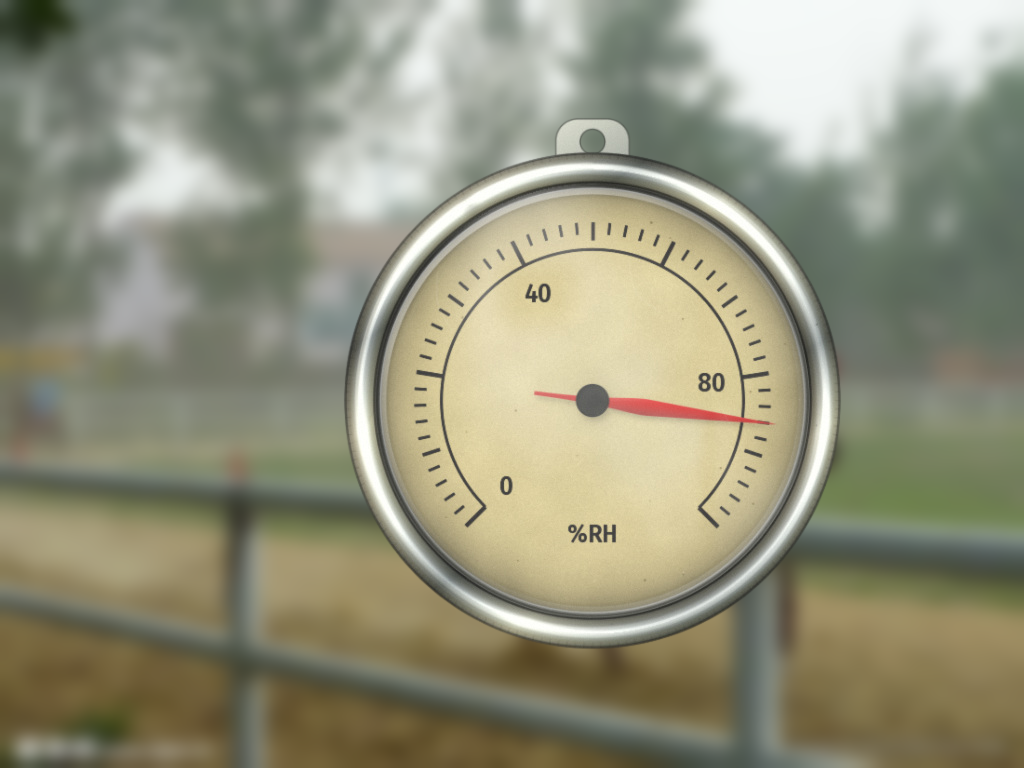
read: 86 %
